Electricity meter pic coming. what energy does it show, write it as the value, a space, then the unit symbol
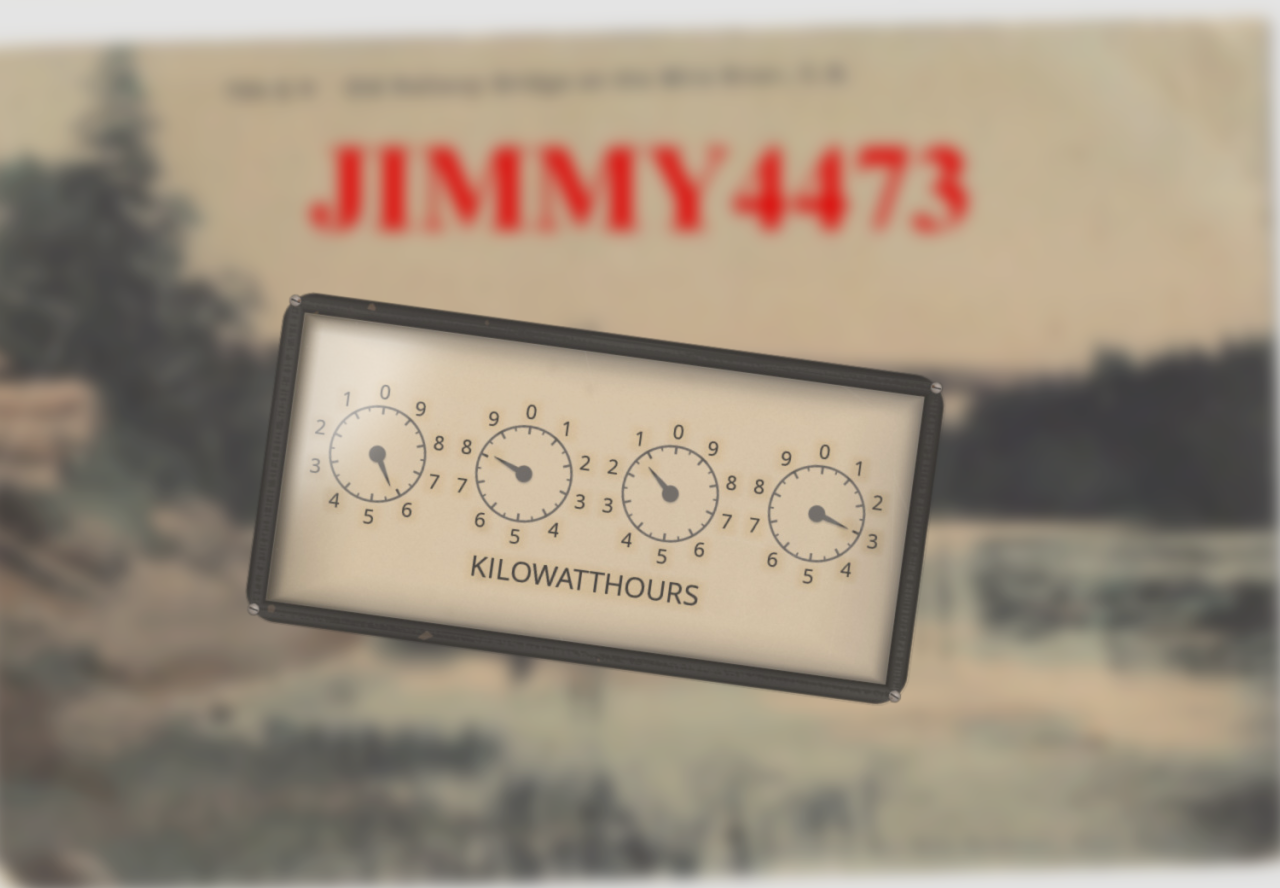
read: 5813 kWh
